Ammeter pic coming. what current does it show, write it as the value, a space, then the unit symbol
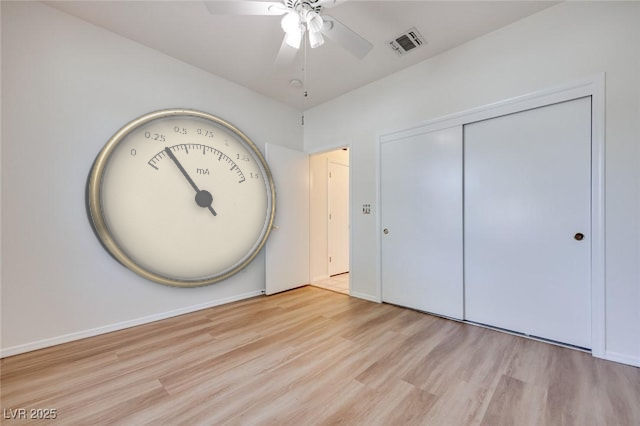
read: 0.25 mA
